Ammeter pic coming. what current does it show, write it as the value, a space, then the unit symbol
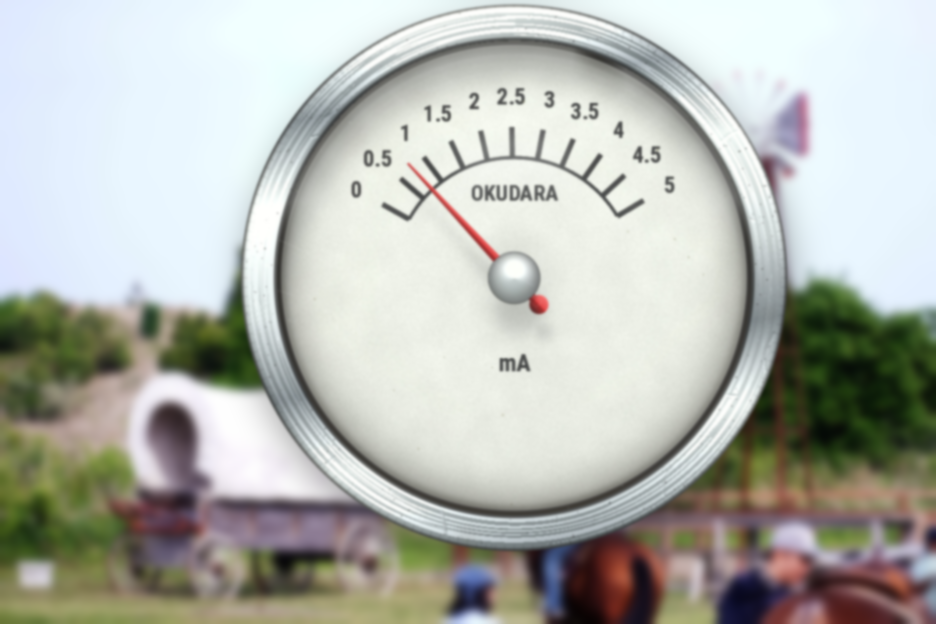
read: 0.75 mA
